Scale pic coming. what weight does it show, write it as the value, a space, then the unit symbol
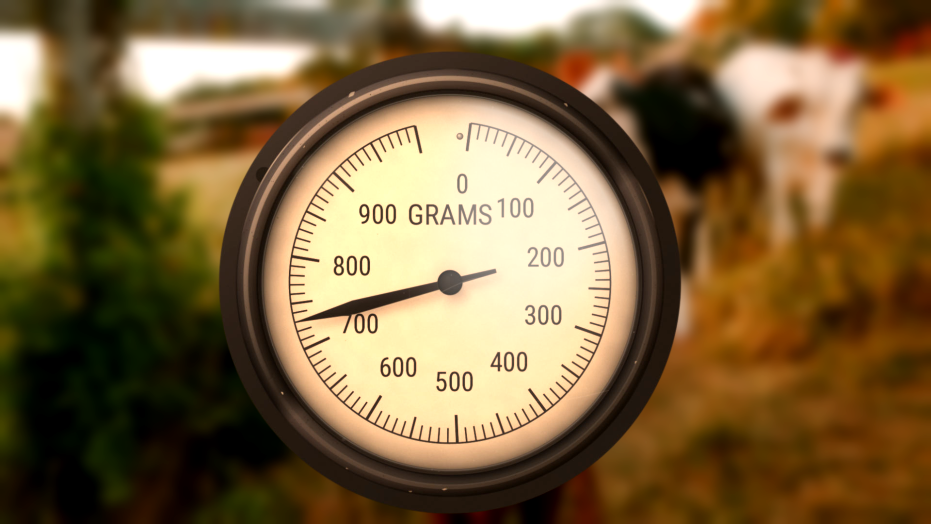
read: 730 g
